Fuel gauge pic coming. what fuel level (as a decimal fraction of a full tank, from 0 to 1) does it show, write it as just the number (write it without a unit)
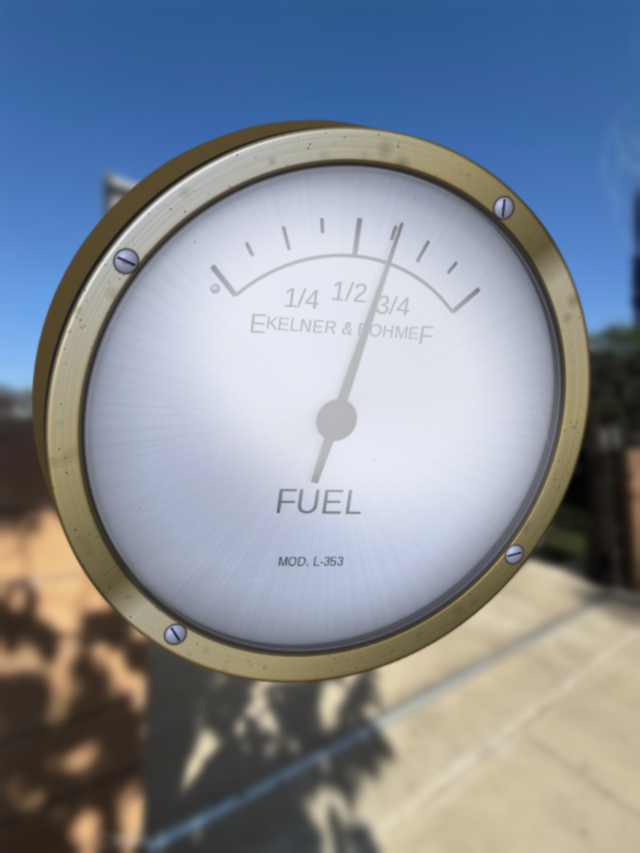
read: 0.625
